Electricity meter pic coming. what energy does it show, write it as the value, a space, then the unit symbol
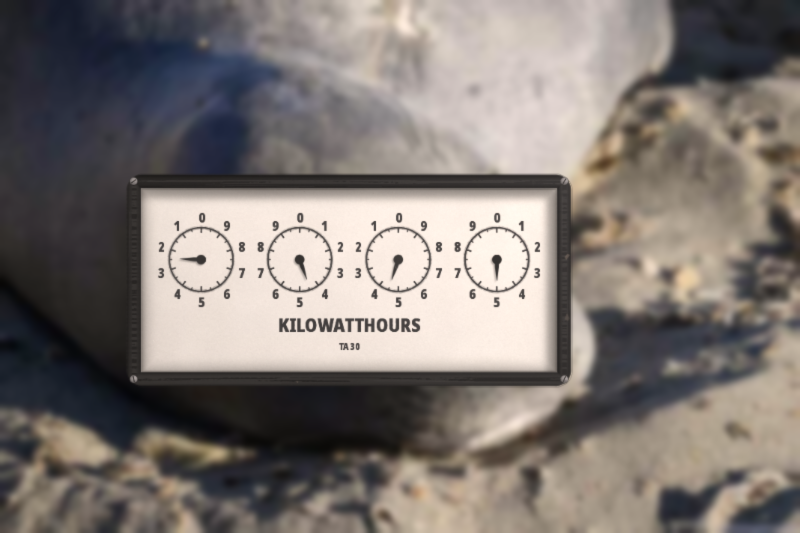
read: 2445 kWh
